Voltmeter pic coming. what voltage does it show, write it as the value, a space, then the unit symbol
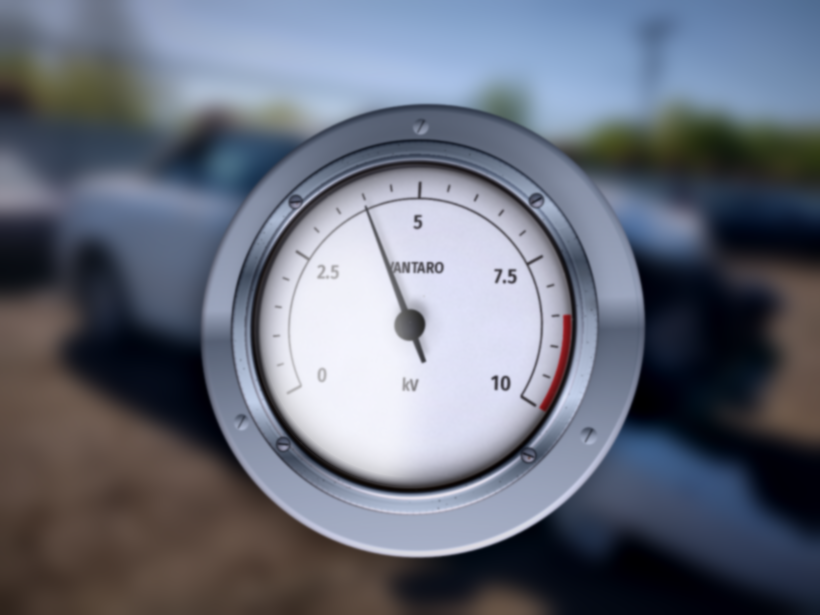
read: 4 kV
